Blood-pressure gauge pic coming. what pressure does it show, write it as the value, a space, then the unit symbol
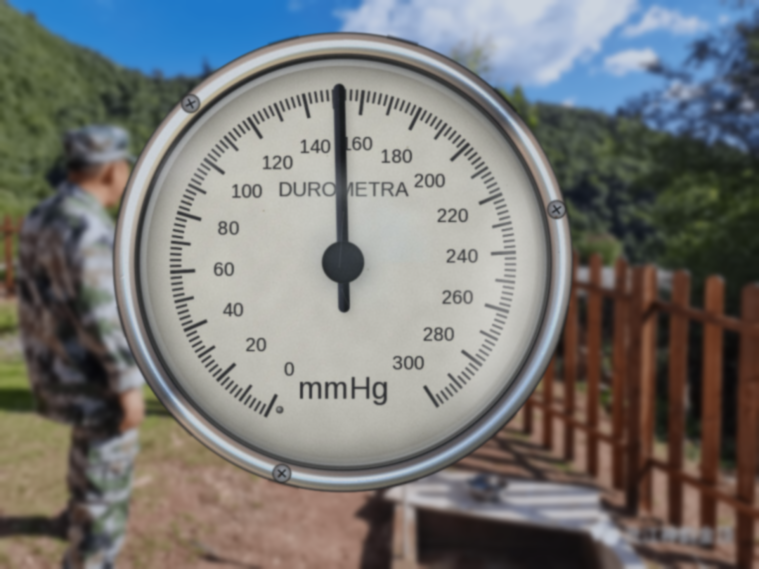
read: 152 mmHg
